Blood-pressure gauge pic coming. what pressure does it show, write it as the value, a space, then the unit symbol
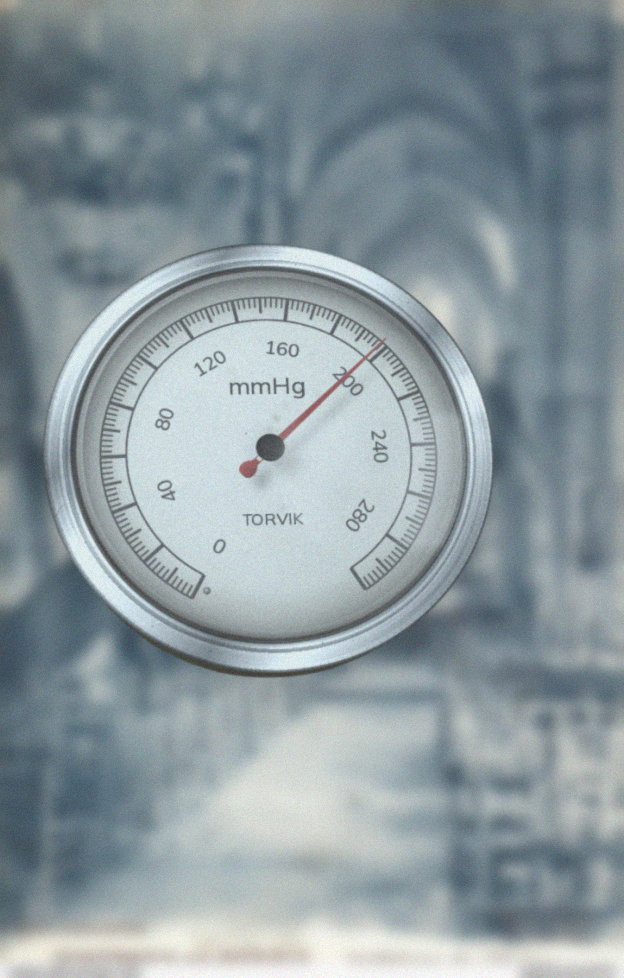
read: 198 mmHg
